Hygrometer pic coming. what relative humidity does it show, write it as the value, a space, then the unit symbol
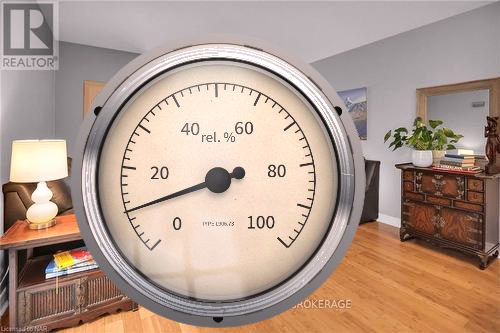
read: 10 %
